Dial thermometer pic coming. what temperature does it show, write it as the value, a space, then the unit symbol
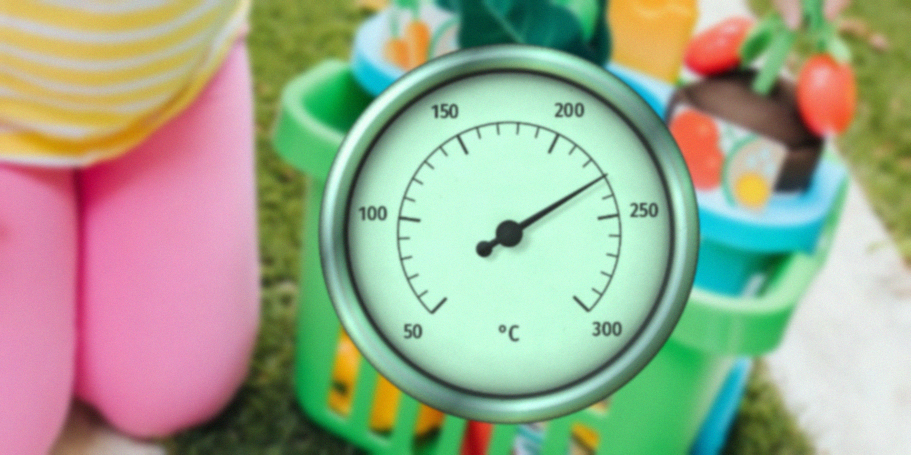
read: 230 °C
